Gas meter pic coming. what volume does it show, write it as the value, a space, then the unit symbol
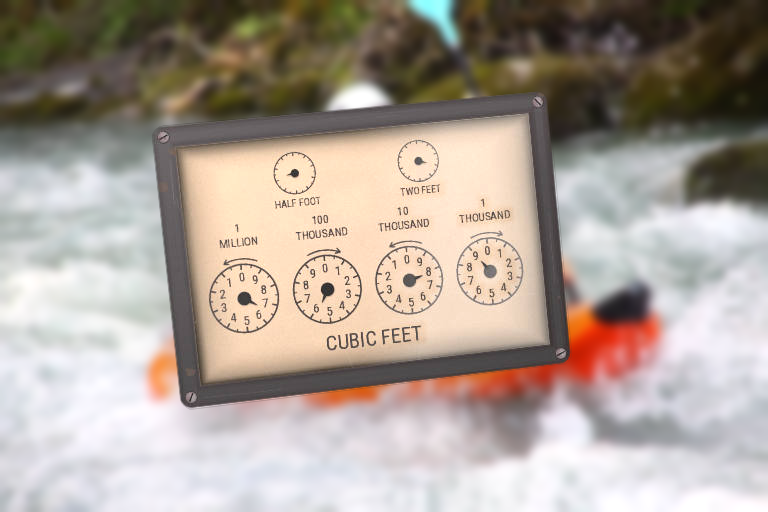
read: 657900 ft³
